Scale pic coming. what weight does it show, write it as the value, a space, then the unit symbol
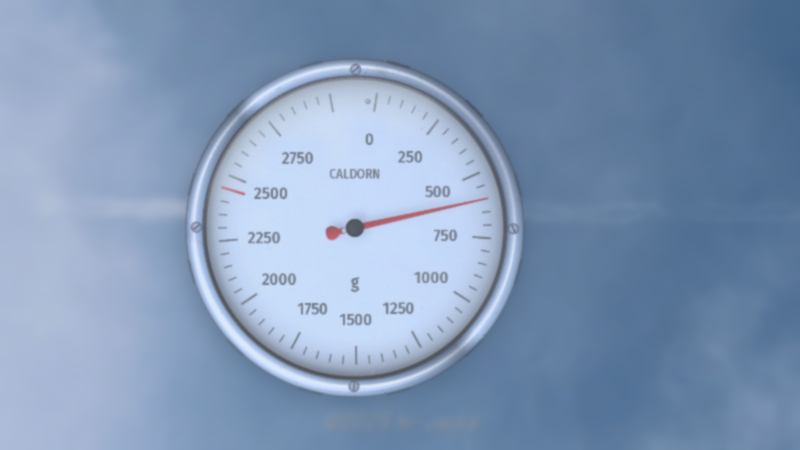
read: 600 g
